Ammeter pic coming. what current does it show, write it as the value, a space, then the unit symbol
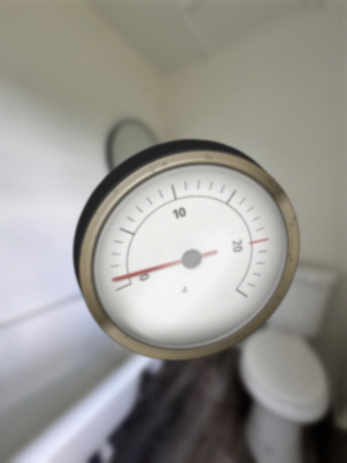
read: 1 A
